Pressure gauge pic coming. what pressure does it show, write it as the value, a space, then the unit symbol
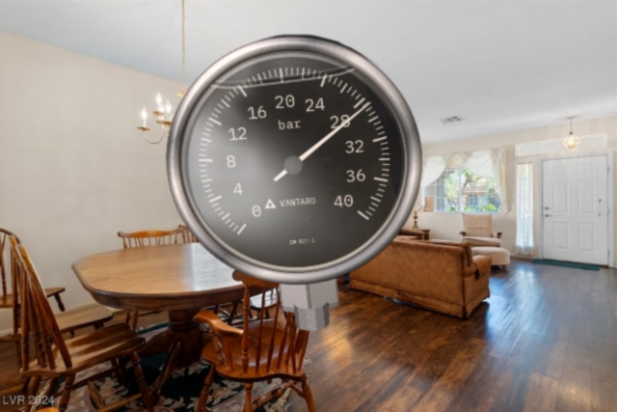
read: 28.5 bar
